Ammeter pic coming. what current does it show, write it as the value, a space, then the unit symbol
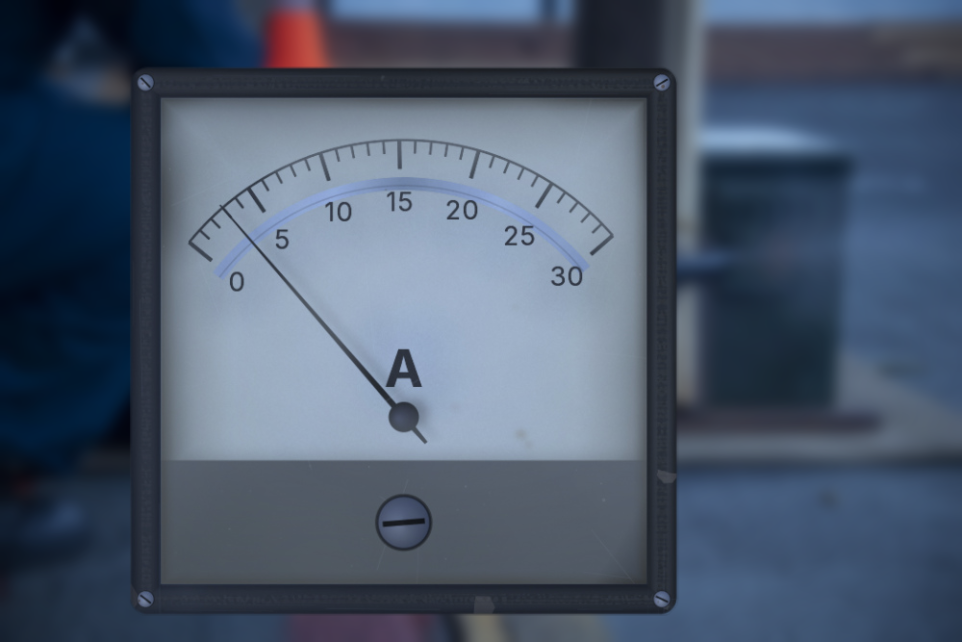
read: 3 A
